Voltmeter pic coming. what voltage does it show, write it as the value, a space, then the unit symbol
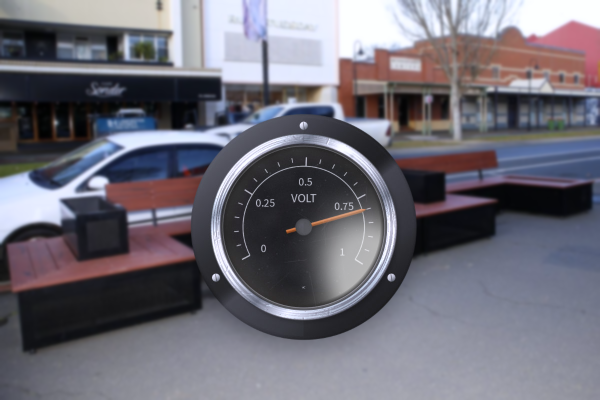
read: 0.8 V
